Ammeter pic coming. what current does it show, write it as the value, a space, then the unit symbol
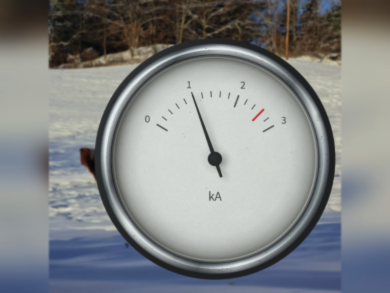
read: 1 kA
